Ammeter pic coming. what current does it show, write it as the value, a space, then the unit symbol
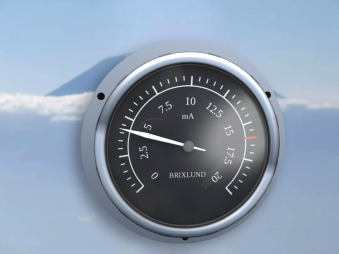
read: 4.25 mA
